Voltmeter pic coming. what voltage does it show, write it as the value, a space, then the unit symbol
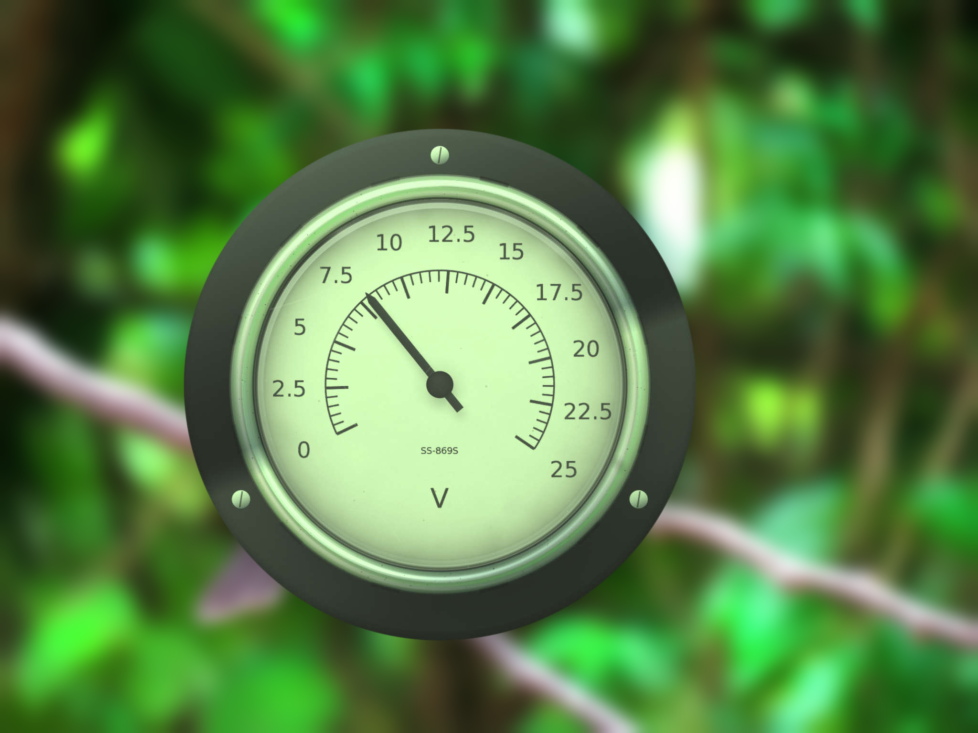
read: 8 V
